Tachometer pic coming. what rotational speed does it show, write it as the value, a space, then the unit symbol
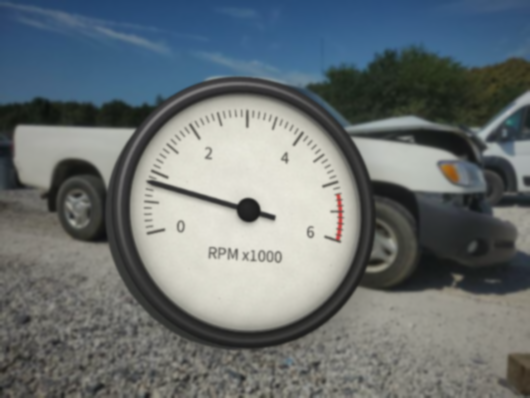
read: 800 rpm
